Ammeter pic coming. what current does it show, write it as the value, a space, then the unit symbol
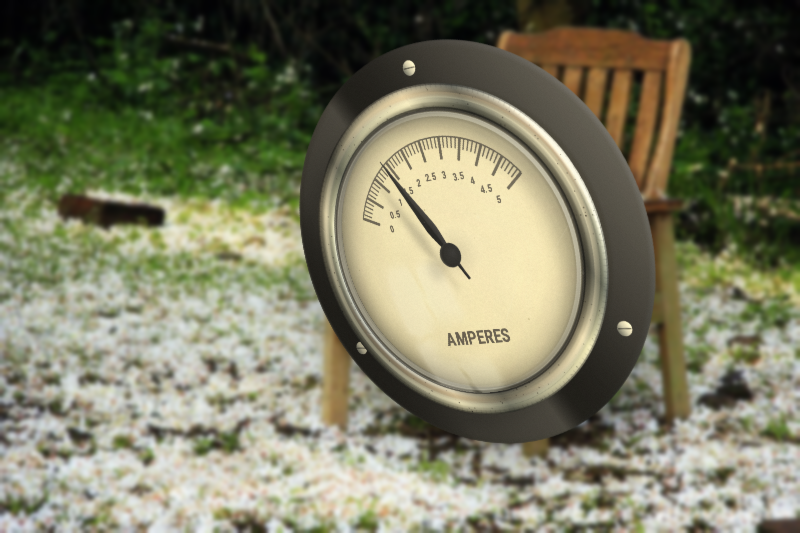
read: 1.5 A
